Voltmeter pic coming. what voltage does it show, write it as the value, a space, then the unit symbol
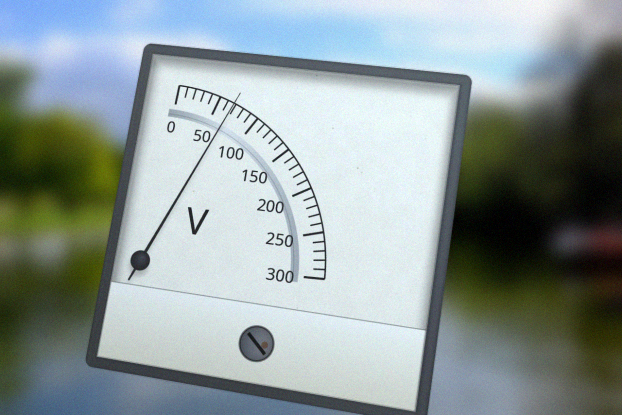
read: 70 V
